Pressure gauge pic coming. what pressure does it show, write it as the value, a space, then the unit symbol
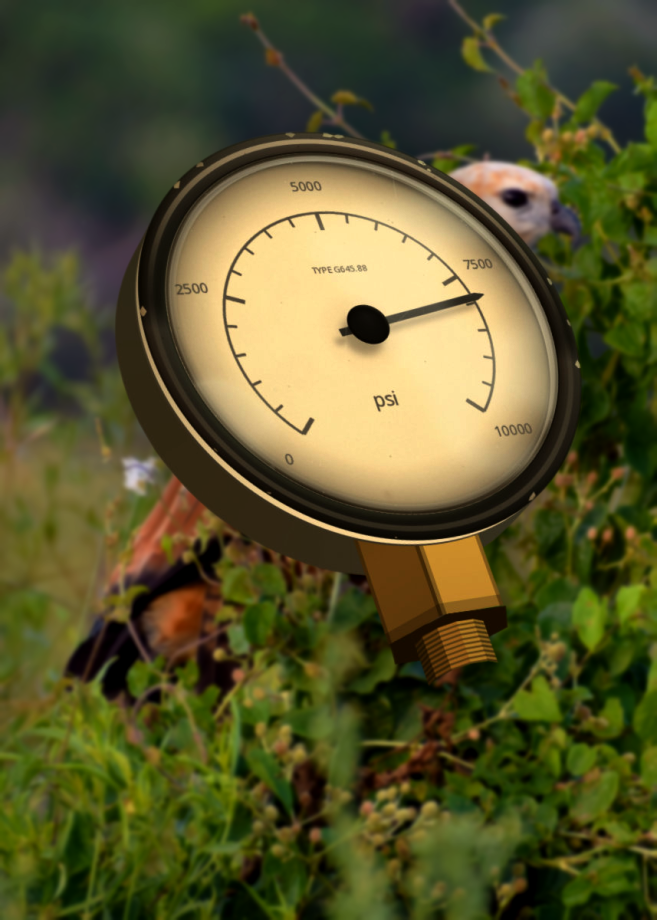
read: 8000 psi
